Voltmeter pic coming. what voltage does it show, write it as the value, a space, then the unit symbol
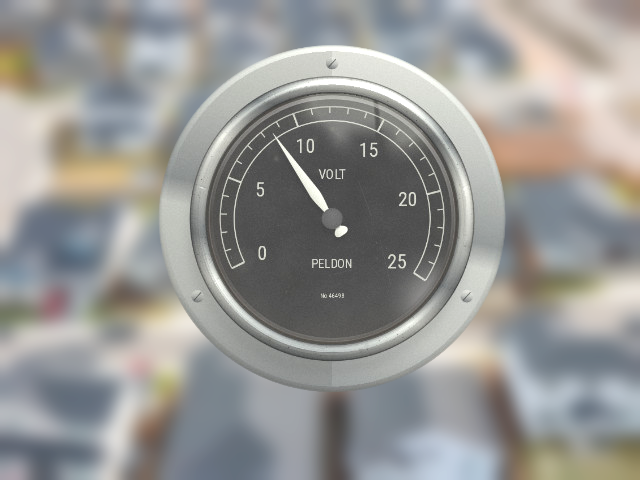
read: 8.5 V
